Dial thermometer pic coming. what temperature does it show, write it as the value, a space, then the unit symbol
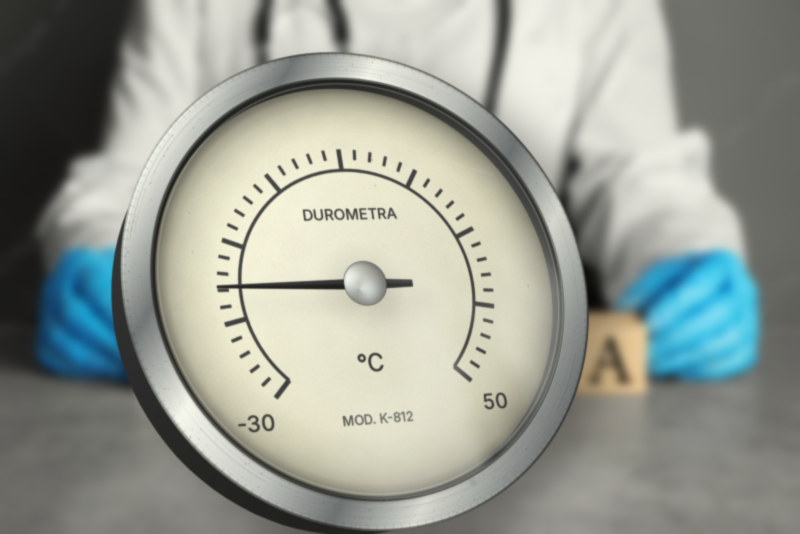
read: -16 °C
